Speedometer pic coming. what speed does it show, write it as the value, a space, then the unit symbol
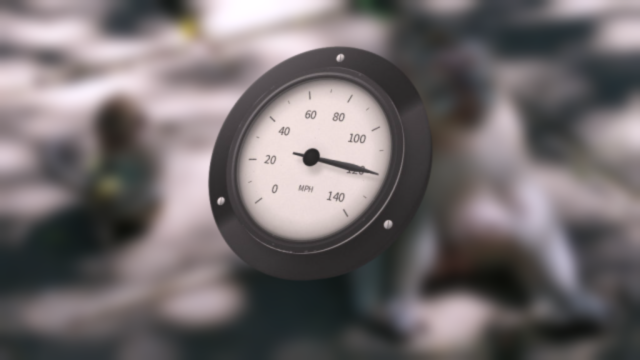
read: 120 mph
